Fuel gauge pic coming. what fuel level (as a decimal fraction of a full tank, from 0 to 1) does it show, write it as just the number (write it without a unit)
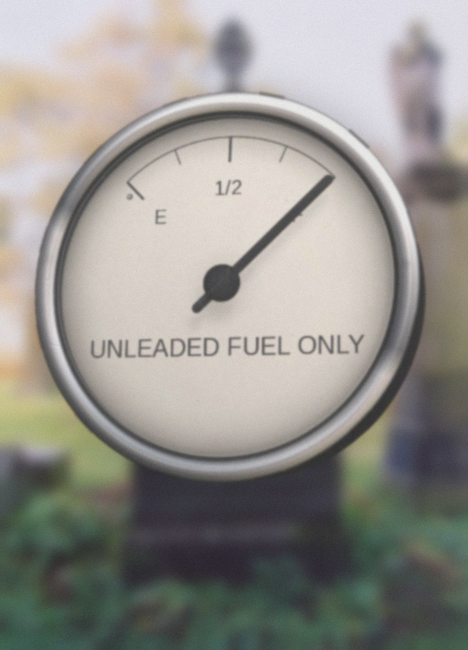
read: 1
